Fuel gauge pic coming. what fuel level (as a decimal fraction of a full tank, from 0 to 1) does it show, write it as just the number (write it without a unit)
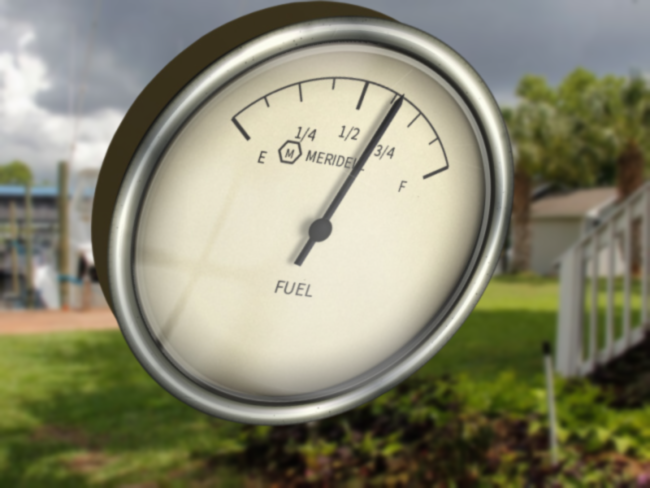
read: 0.625
